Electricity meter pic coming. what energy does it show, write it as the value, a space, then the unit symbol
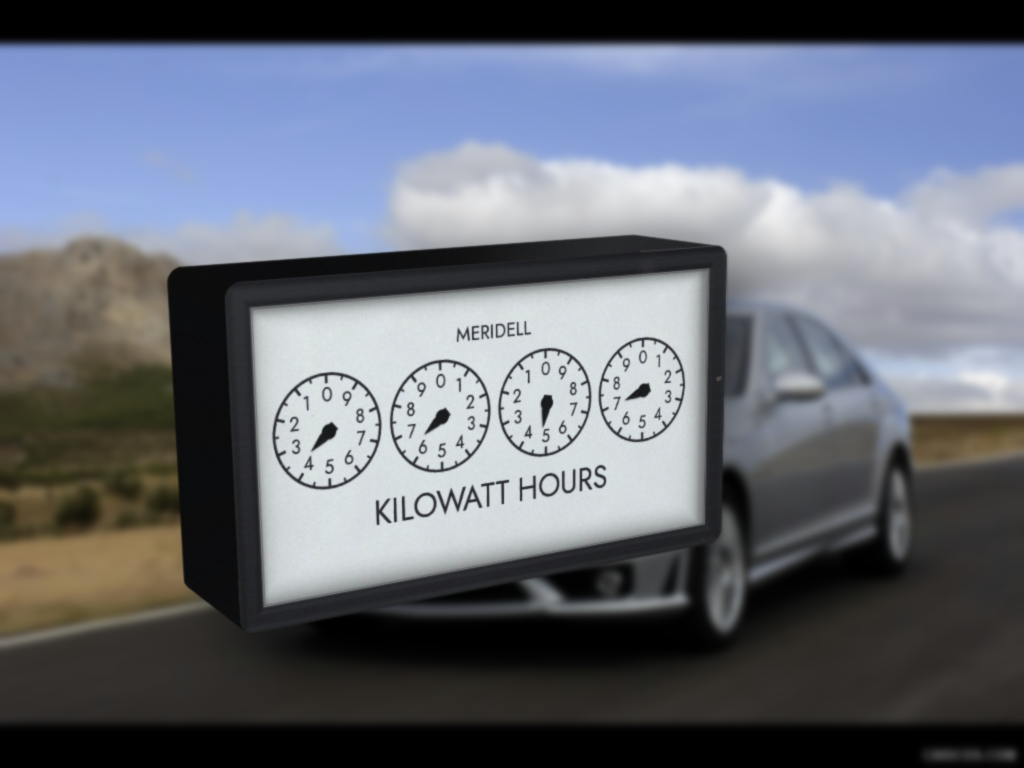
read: 3647 kWh
